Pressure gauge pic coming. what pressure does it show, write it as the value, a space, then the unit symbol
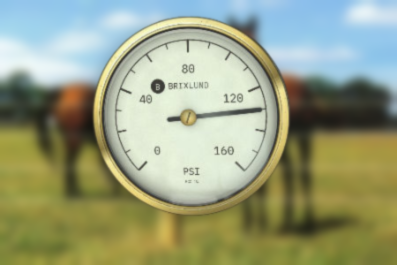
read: 130 psi
